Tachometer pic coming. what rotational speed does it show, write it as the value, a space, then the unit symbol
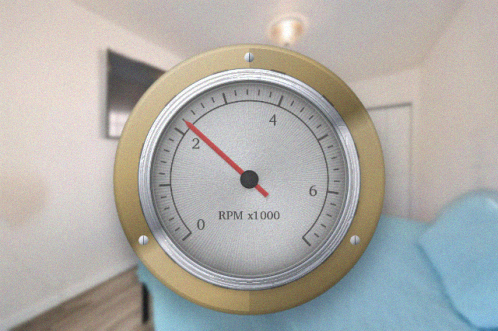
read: 2200 rpm
